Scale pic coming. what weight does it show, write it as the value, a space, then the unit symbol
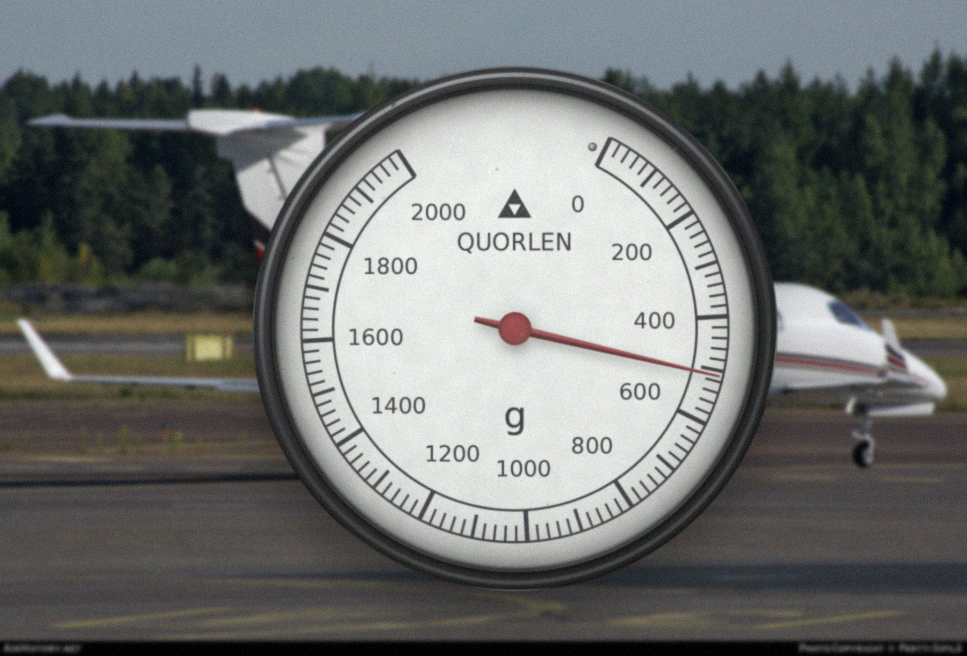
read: 510 g
